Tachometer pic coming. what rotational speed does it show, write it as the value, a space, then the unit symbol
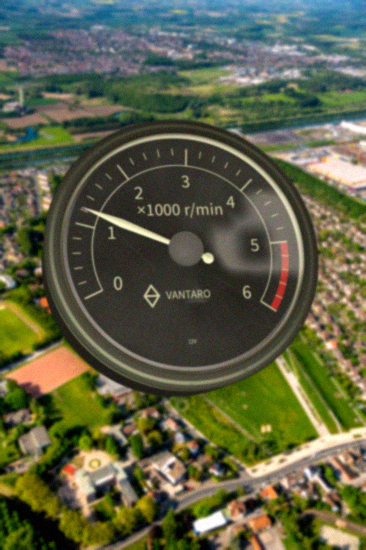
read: 1200 rpm
